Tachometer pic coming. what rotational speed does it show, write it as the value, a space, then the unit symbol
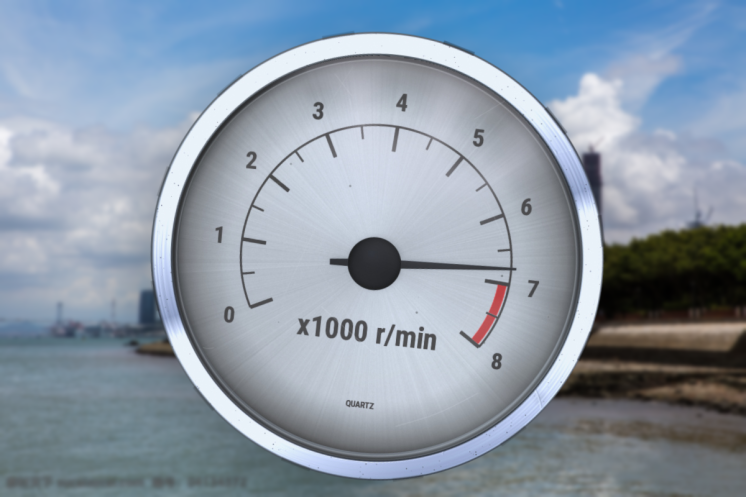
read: 6750 rpm
